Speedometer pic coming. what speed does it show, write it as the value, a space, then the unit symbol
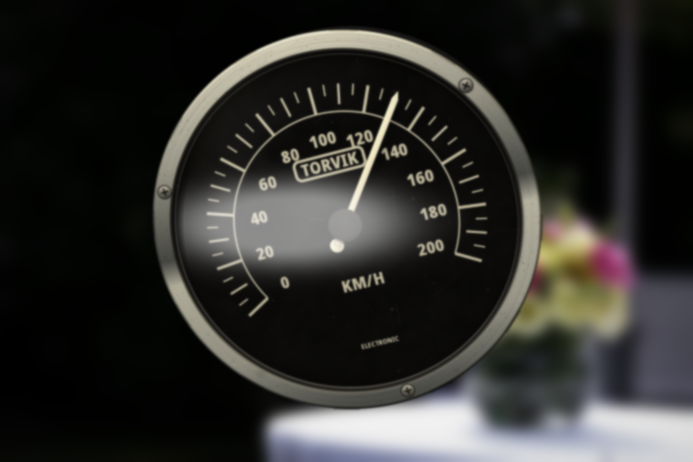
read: 130 km/h
